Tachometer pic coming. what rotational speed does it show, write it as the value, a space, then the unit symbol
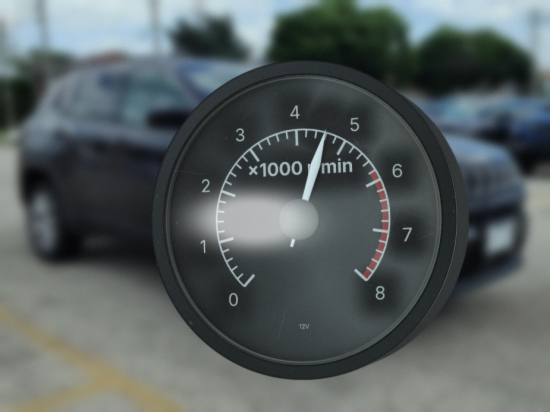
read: 4600 rpm
